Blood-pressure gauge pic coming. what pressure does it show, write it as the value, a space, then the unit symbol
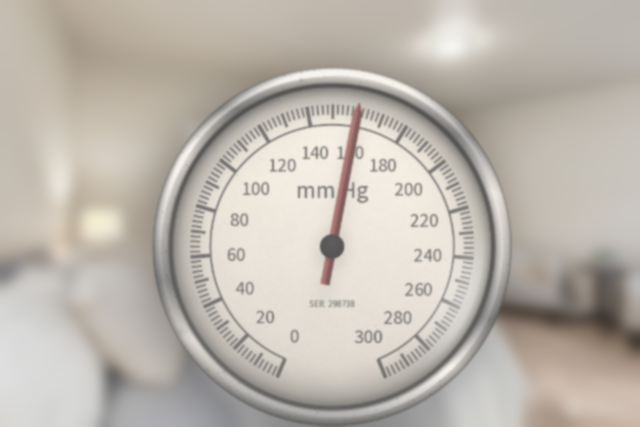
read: 160 mmHg
